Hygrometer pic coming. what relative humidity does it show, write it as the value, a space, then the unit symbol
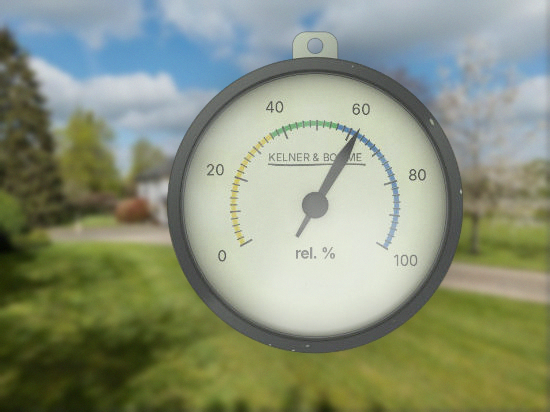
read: 62 %
